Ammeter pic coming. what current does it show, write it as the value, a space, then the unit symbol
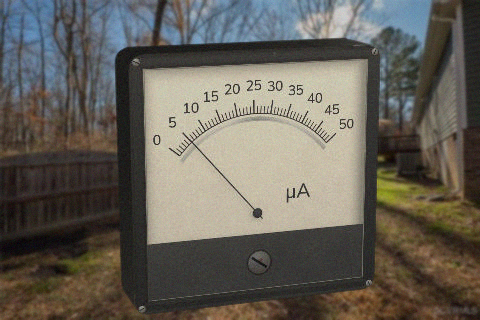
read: 5 µA
